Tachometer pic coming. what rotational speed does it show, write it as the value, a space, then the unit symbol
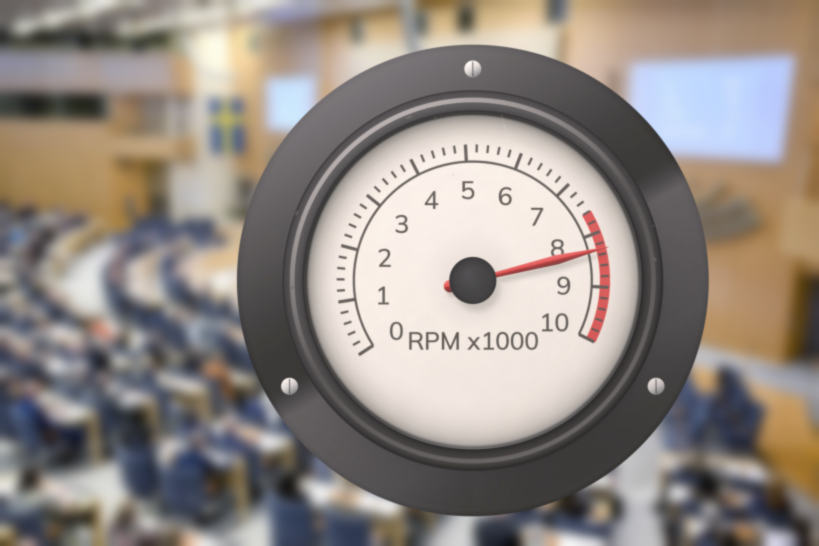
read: 8300 rpm
